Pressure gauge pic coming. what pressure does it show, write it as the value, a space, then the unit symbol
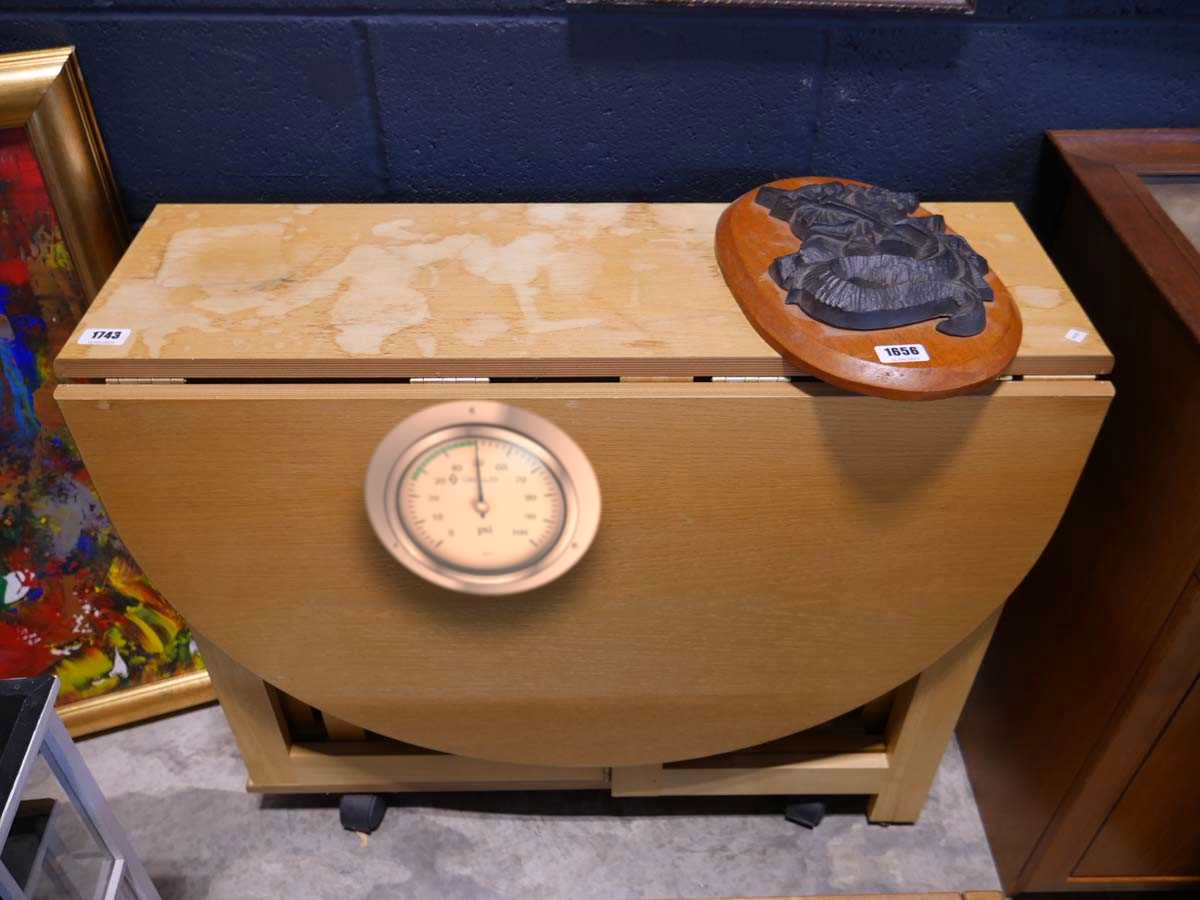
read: 50 psi
